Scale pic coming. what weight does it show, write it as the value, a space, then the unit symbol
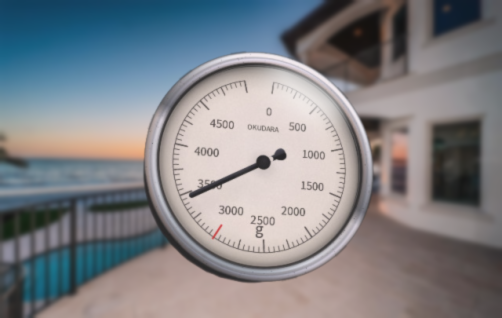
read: 3450 g
